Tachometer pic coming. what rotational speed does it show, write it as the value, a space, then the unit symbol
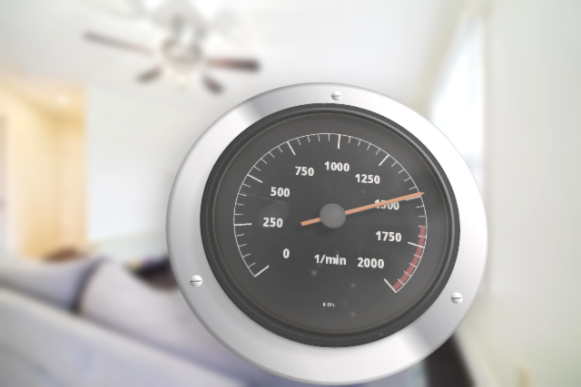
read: 1500 rpm
